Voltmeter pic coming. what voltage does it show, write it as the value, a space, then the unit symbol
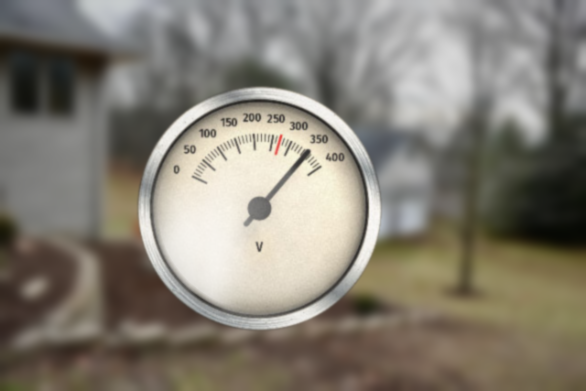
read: 350 V
